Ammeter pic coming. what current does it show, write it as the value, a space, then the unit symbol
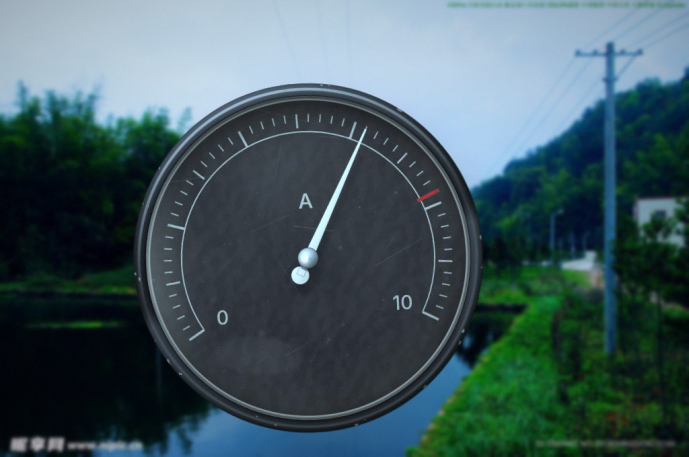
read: 6.2 A
